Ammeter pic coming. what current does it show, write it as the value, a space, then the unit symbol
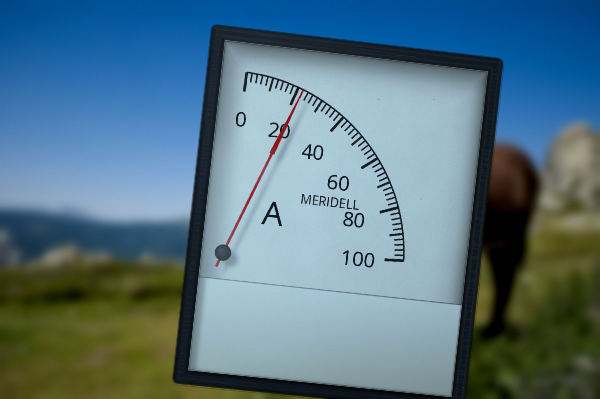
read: 22 A
